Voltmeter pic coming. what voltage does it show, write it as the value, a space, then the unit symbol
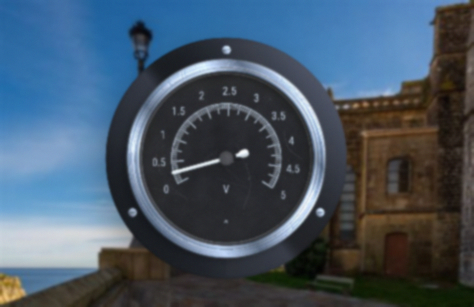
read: 0.25 V
